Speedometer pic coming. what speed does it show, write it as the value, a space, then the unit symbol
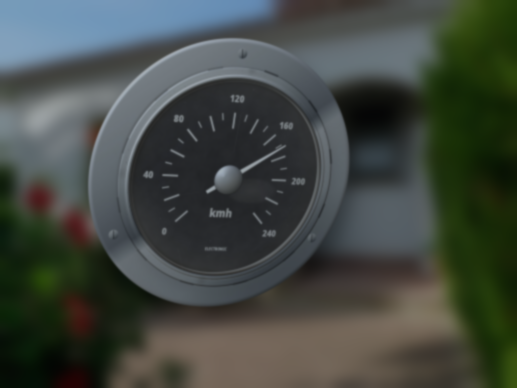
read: 170 km/h
